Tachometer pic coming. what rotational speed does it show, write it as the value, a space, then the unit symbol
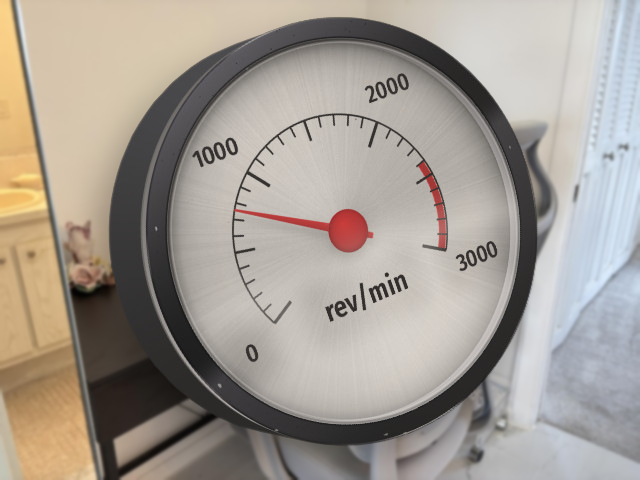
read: 750 rpm
